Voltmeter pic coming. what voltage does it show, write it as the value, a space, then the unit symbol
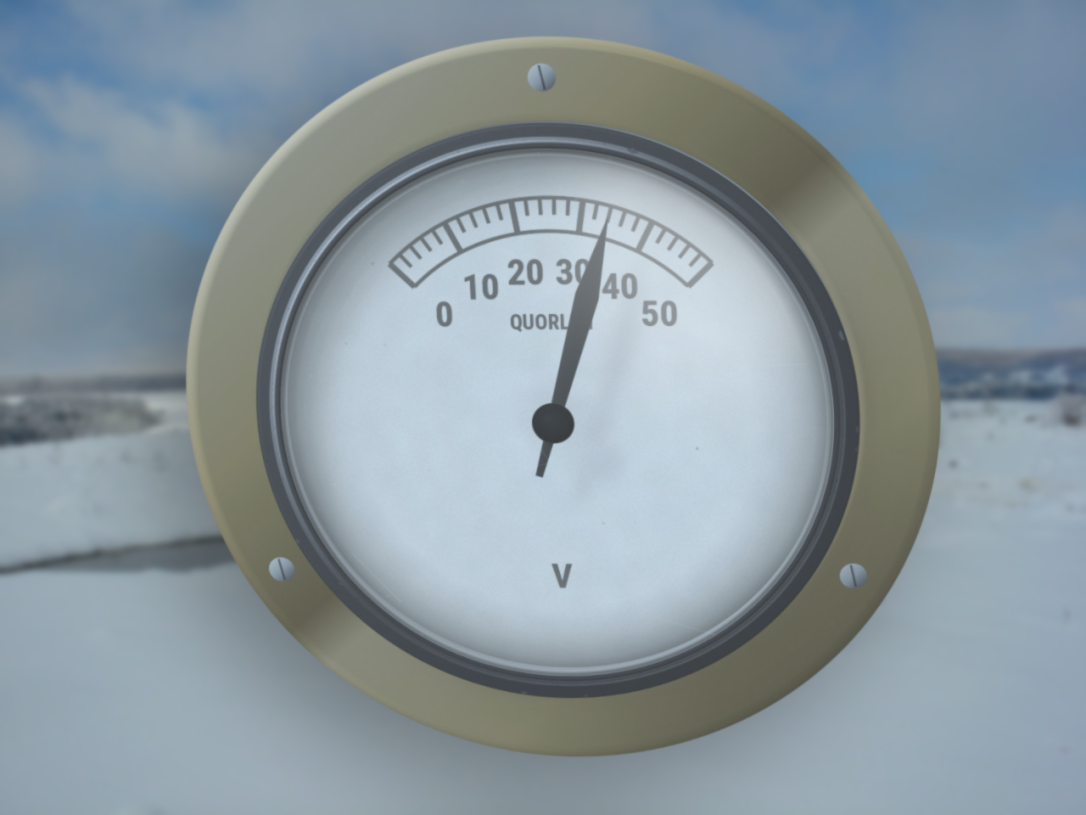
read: 34 V
